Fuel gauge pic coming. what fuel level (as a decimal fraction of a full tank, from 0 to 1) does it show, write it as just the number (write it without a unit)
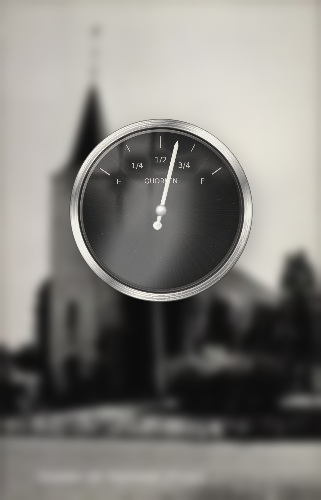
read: 0.625
